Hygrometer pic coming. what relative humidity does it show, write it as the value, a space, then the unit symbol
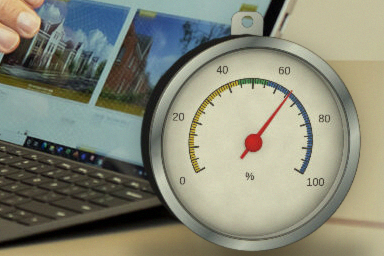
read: 65 %
